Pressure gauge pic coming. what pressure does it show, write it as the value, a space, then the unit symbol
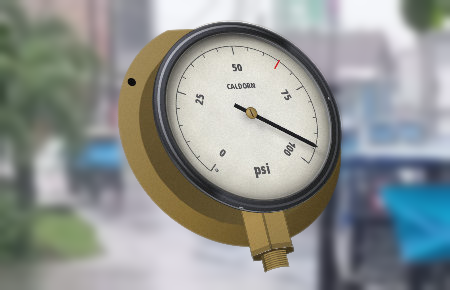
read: 95 psi
